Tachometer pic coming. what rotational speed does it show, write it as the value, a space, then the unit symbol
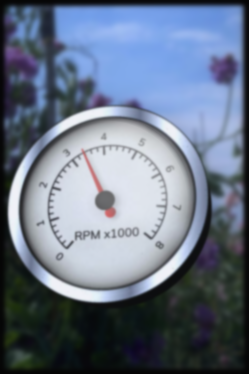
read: 3400 rpm
